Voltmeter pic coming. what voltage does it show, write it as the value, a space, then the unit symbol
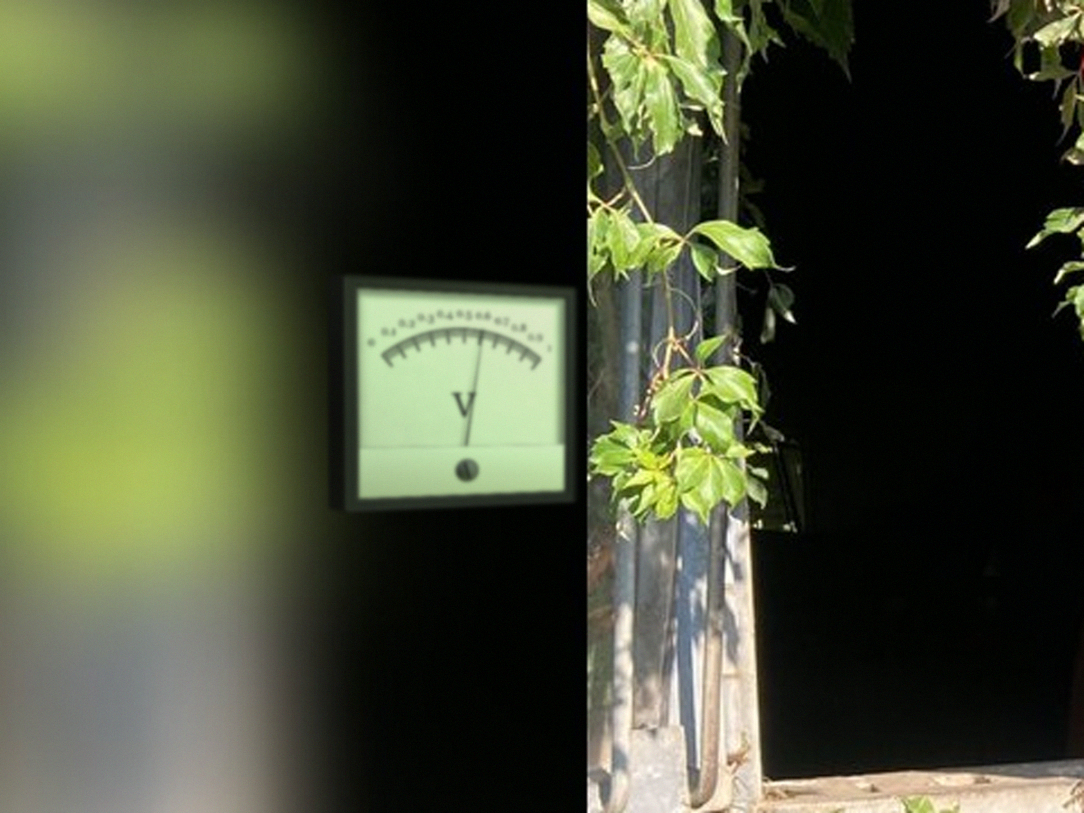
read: 0.6 V
